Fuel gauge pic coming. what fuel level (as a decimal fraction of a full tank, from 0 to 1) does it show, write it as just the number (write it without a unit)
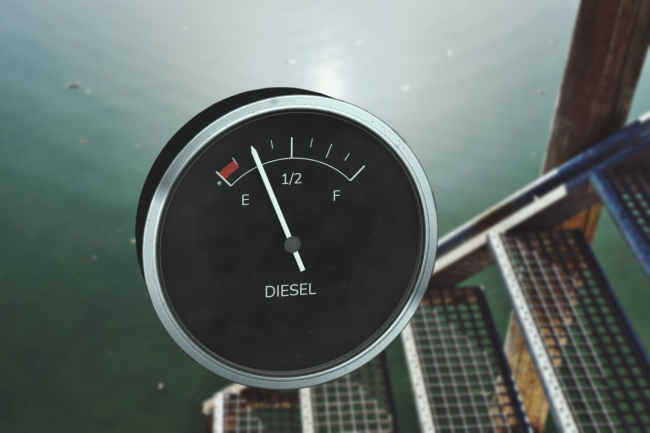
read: 0.25
